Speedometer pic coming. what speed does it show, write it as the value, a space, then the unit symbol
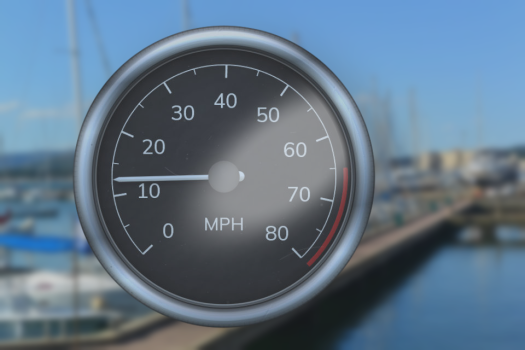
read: 12.5 mph
